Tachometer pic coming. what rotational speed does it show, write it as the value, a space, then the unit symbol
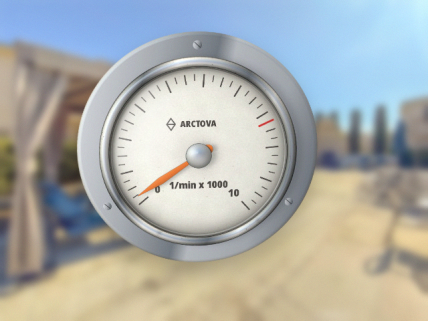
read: 250 rpm
